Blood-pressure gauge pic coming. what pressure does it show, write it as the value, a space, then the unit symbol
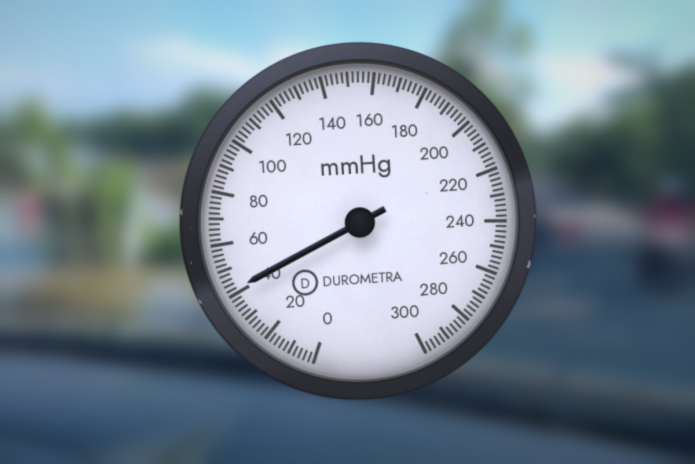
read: 42 mmHg
